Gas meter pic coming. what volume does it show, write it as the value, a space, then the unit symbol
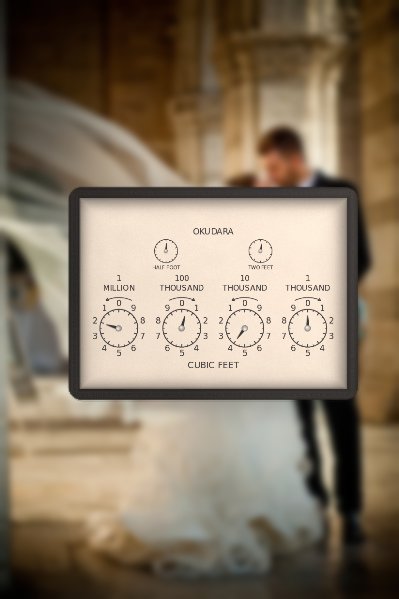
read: 204000 ft³
